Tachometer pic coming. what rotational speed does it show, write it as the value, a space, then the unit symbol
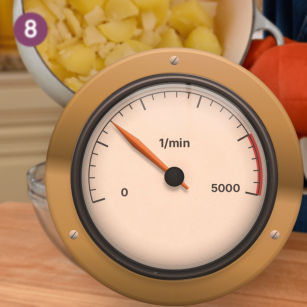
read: 1400 rpm
